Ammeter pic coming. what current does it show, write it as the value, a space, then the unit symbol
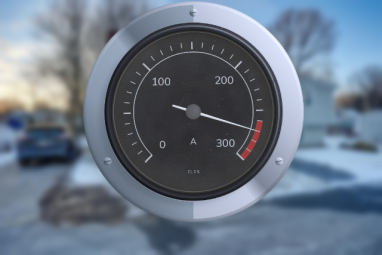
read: 270 A
